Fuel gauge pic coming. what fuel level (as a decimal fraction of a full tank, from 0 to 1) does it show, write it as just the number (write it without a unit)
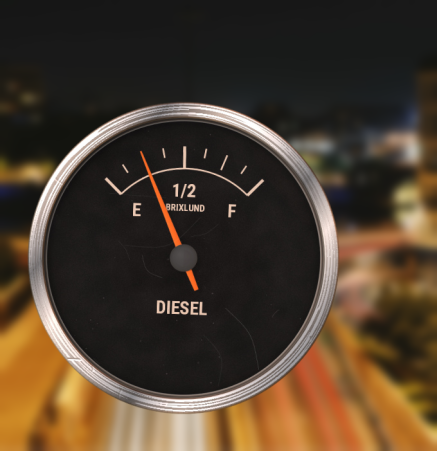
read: 0.25
